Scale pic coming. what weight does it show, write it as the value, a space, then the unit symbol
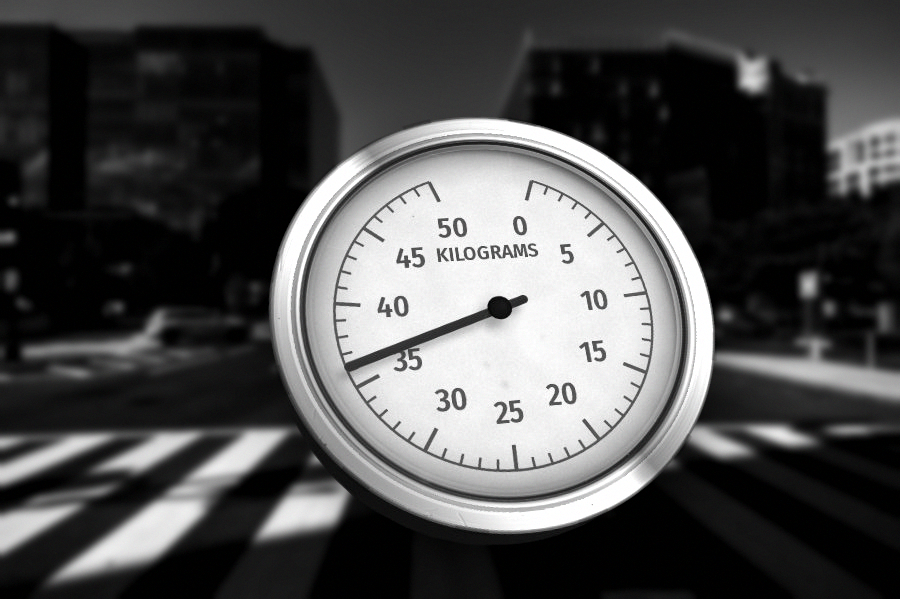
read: 36 kg
